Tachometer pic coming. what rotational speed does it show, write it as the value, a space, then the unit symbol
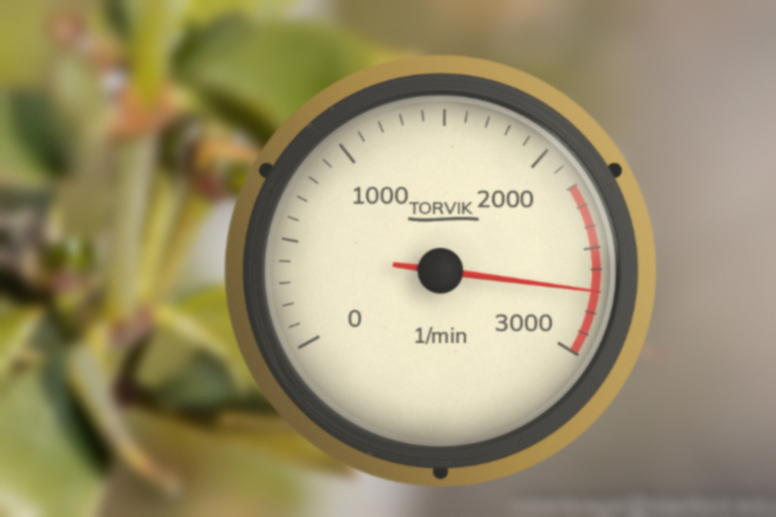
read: 2700 rpm
